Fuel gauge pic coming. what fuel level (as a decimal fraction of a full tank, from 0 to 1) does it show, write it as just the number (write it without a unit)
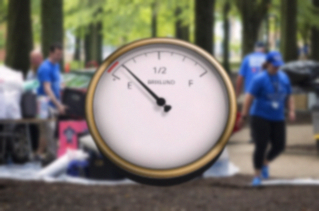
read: 0.125
